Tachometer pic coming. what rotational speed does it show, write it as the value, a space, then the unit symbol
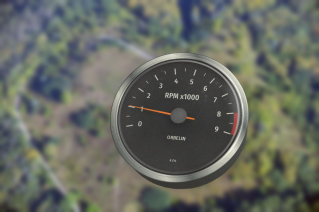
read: 1000 rpm
